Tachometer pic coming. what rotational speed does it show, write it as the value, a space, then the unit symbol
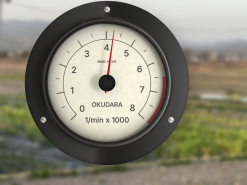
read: 4250 rpm
